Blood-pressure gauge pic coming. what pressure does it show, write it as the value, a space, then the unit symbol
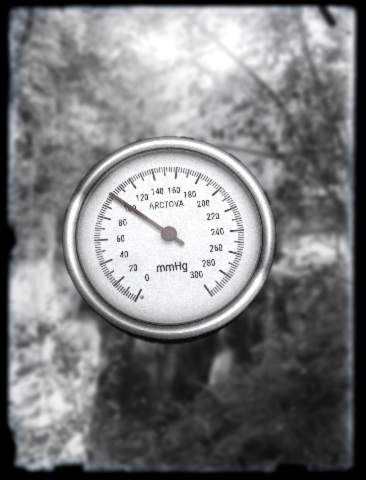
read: 100 mmHg
